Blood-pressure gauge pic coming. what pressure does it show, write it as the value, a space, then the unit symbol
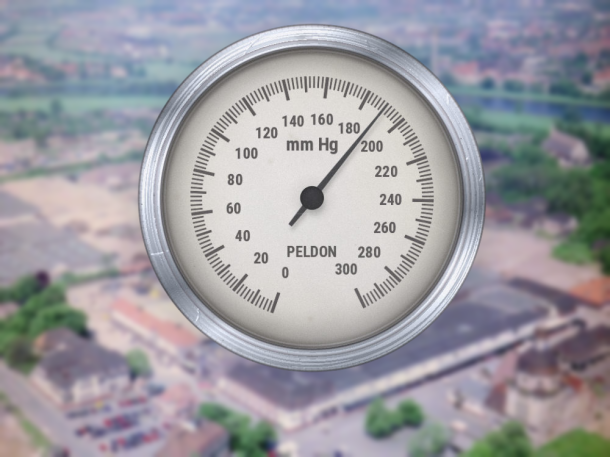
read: 190 mmHg
